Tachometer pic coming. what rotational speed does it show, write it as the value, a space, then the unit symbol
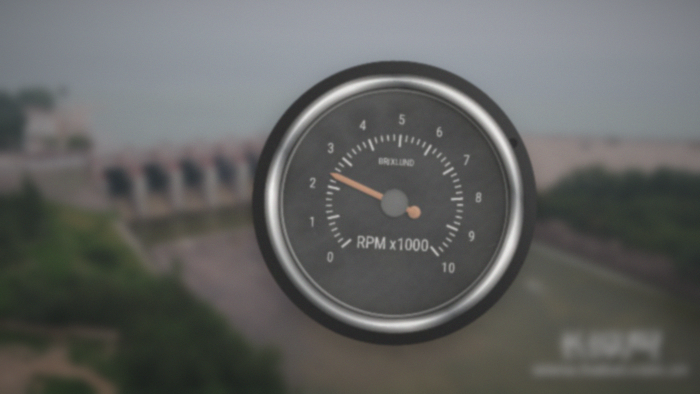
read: 2400 rpm
